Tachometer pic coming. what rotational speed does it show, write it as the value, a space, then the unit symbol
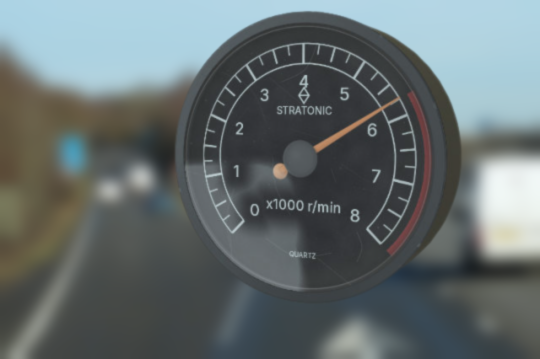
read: 5750 rpm
